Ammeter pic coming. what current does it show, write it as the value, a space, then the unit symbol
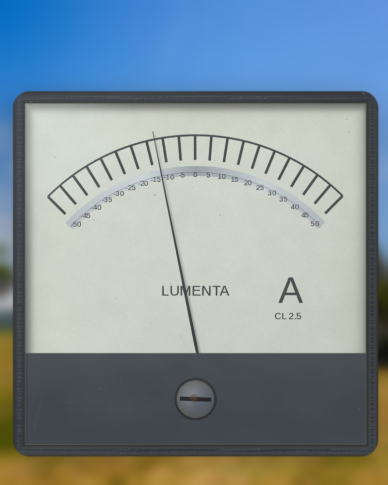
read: -12.5 A
